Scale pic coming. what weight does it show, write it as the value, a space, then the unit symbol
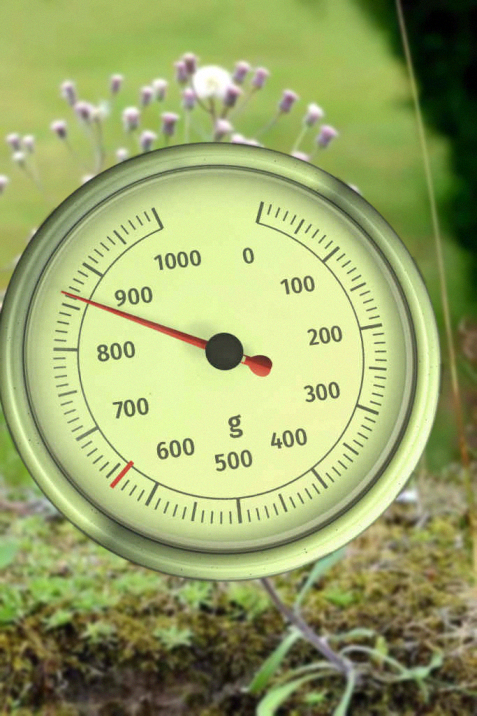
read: 860 g
